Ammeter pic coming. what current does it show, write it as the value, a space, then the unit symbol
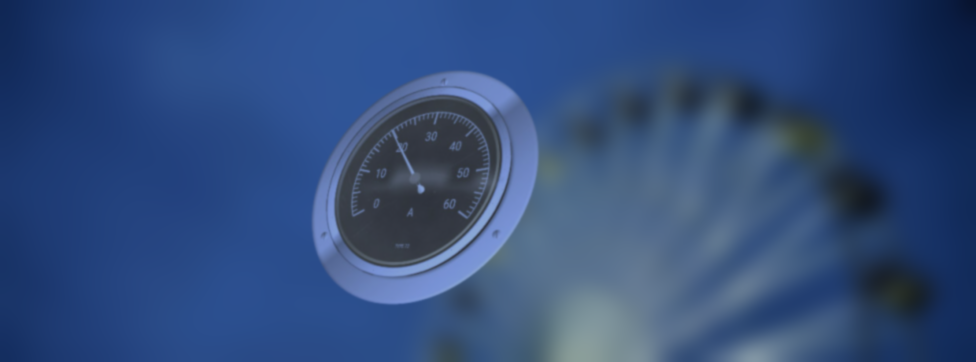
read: 20 A
